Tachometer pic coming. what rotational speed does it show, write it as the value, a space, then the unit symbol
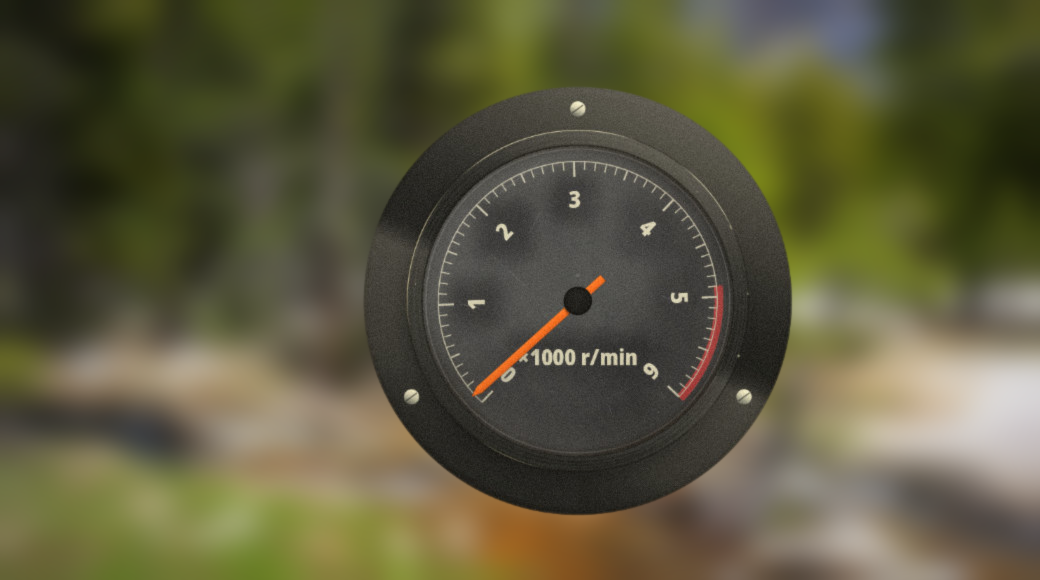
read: 100 rpm
